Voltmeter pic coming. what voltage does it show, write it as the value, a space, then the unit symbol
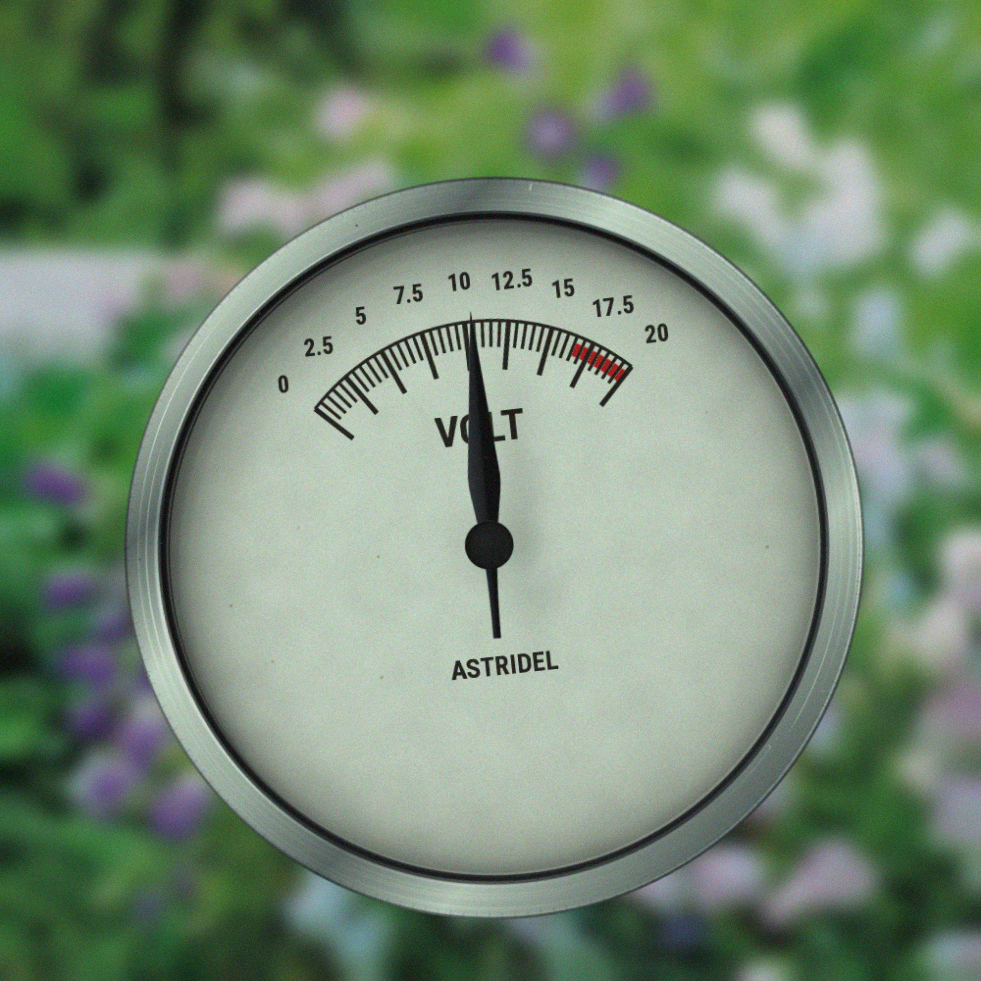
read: 10.5 V
